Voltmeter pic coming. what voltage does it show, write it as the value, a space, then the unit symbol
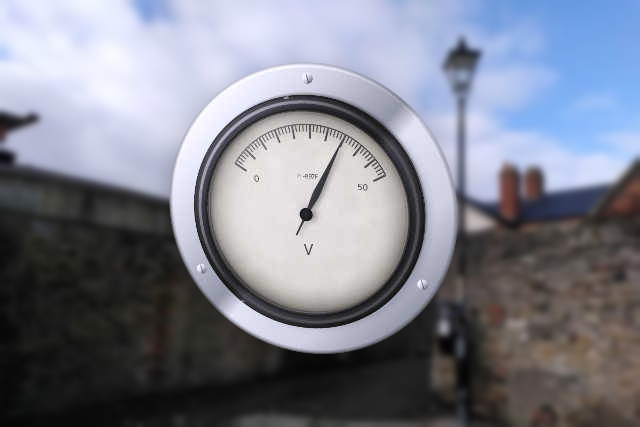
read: 35 V
